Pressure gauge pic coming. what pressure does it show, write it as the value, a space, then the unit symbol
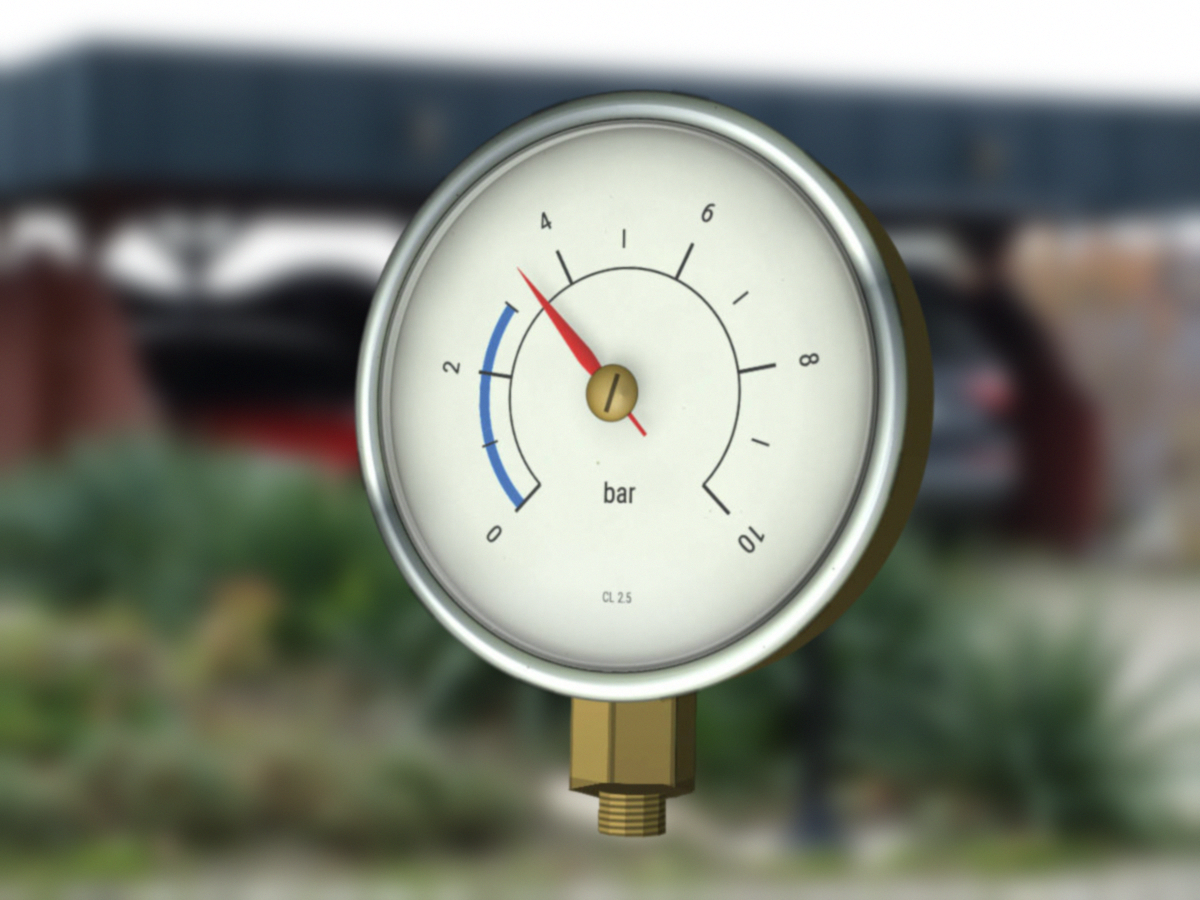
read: 3.5 bar
